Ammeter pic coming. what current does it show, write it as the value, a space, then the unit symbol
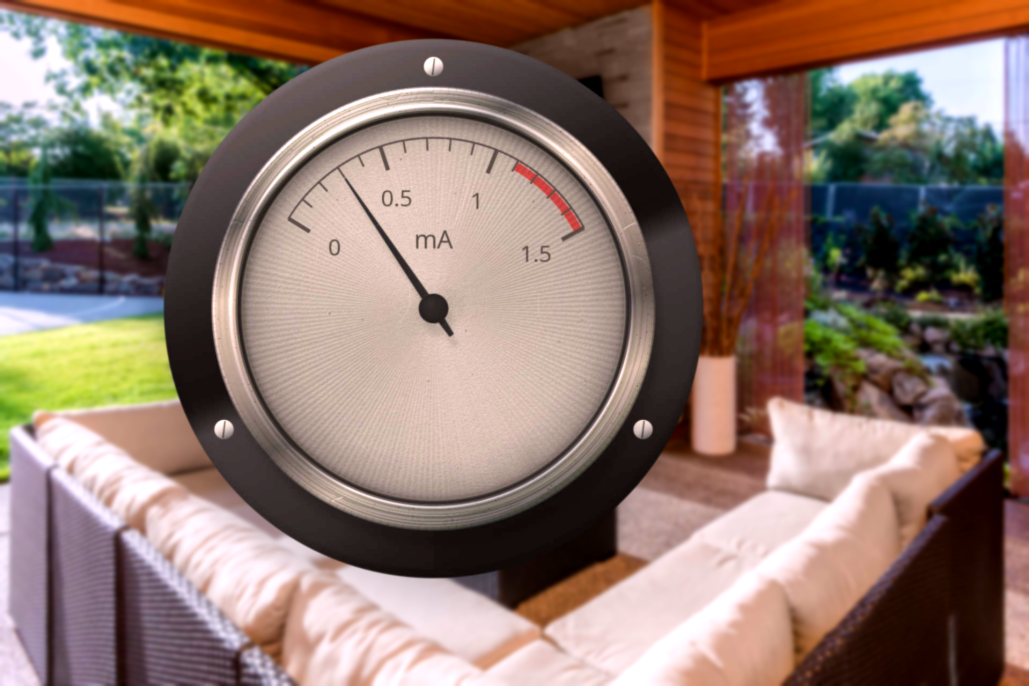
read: 0.3 mA
